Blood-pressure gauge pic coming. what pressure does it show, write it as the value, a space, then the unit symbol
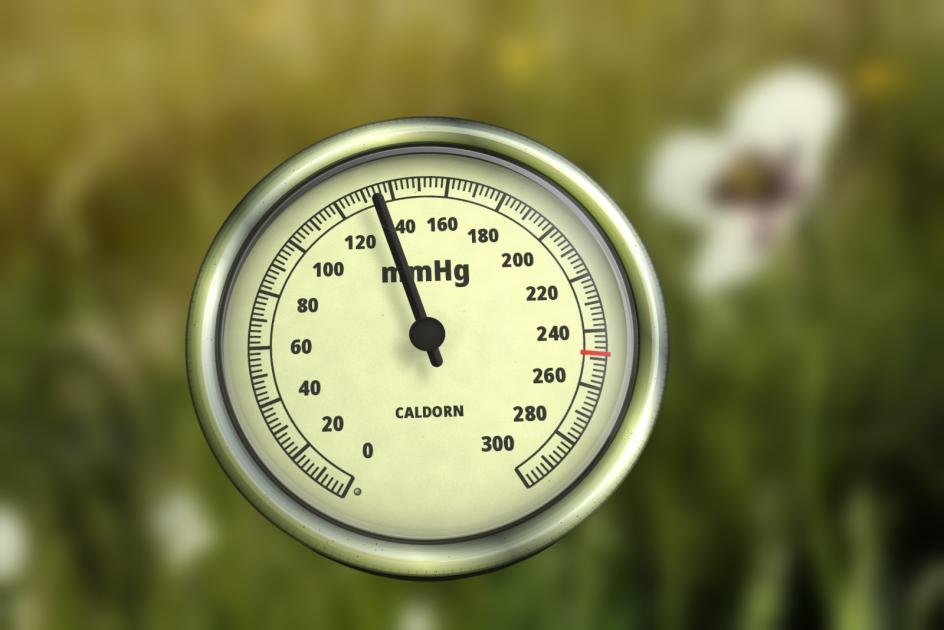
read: 134 mmHg
